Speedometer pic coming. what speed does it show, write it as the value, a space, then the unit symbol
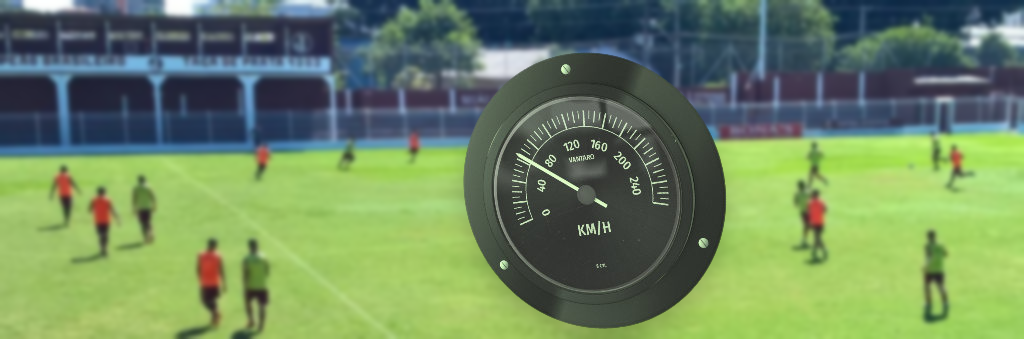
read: 65 km/h
